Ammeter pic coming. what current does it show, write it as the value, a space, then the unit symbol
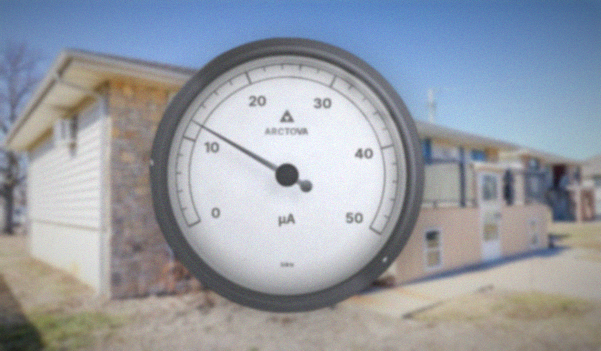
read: 12 µA
